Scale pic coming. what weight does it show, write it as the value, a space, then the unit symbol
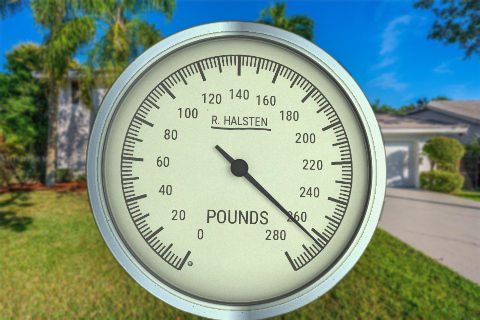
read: 264 lb
